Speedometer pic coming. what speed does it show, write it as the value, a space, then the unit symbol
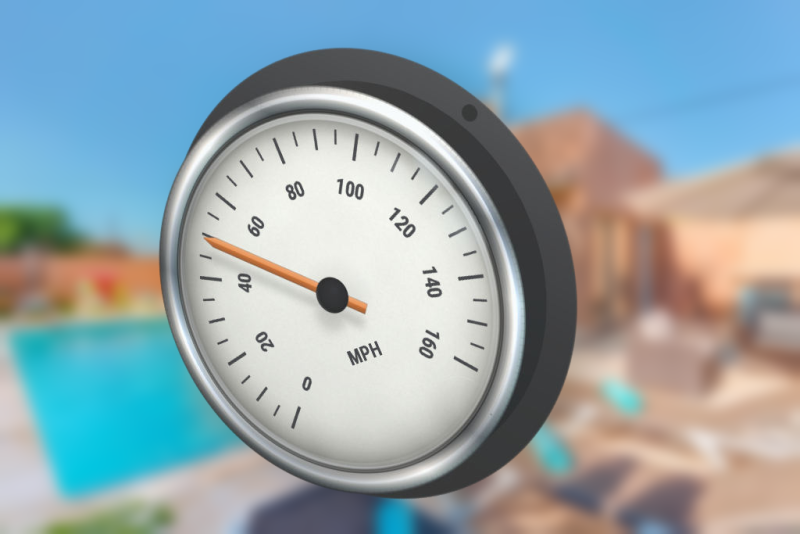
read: 50 mph
